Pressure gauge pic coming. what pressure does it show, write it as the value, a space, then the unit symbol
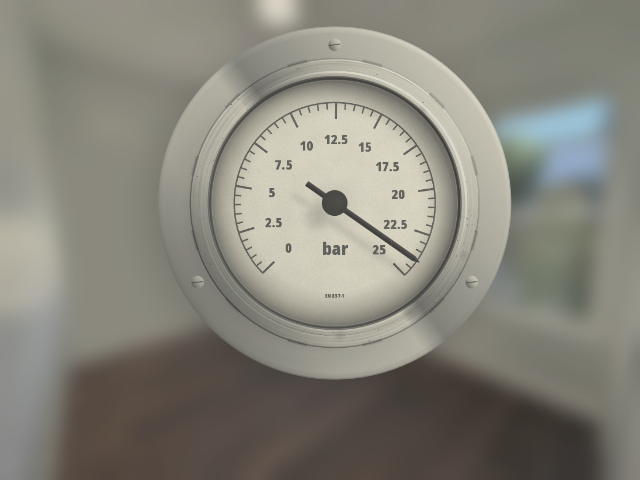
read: 24 bar
